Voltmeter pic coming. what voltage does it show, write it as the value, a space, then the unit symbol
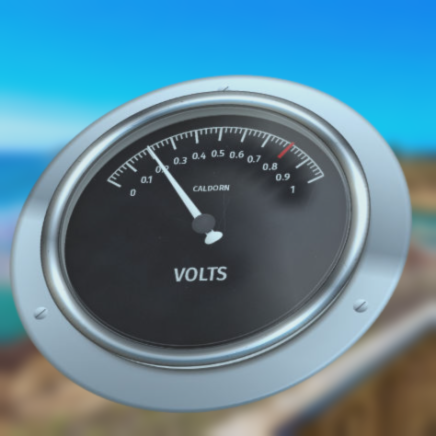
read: 0.2 V
